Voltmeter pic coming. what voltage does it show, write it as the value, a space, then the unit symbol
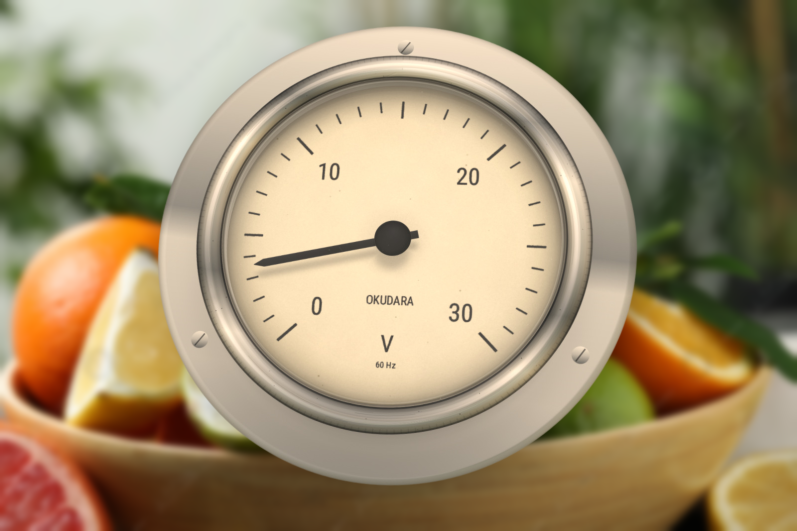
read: 3.5 V
